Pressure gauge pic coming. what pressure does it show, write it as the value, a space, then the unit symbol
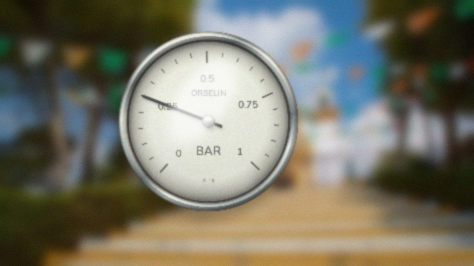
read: 0.25 bar
